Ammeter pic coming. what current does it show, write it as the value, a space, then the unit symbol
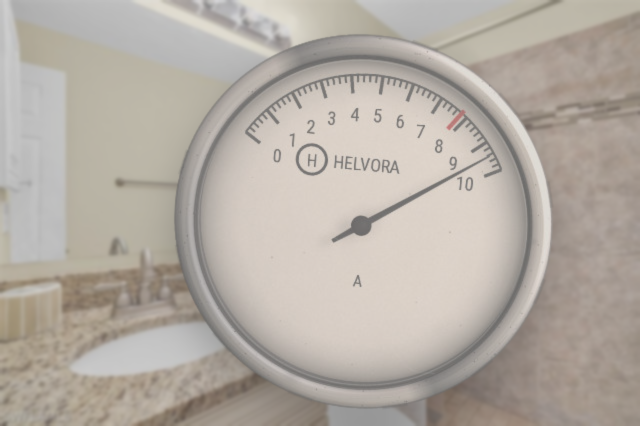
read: 9.4 A
